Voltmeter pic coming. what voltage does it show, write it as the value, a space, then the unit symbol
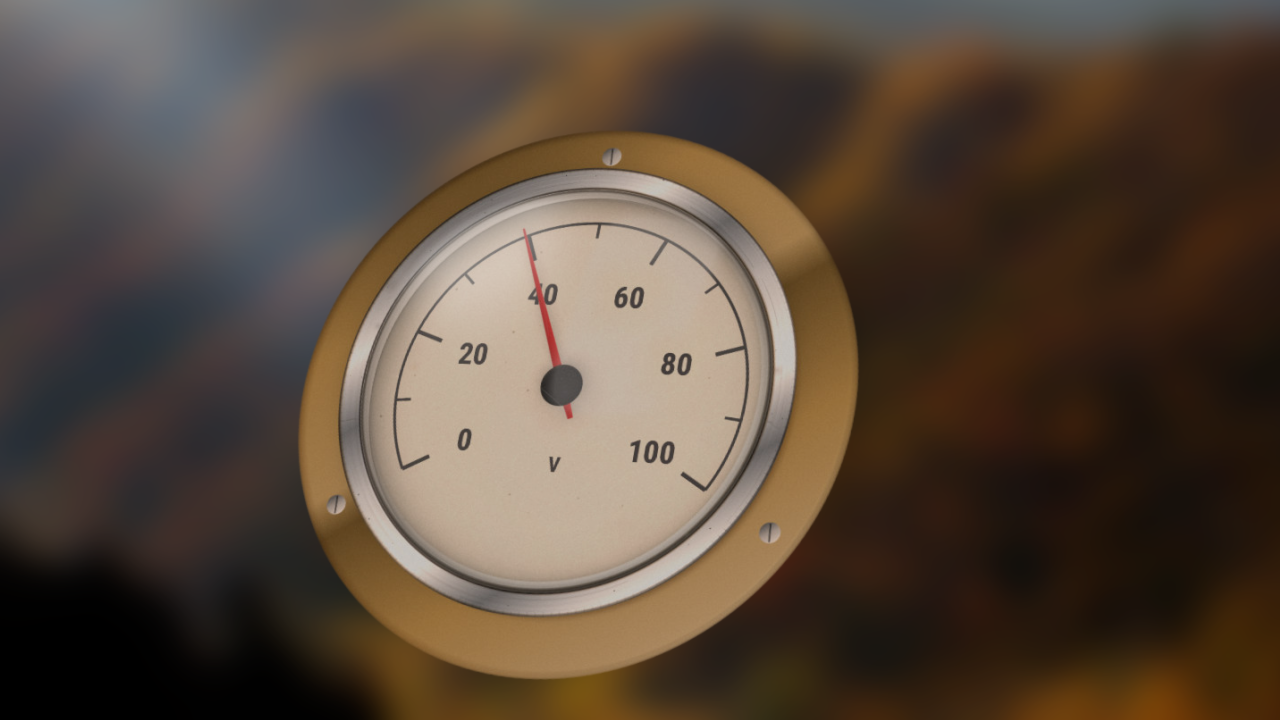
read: 40 V
